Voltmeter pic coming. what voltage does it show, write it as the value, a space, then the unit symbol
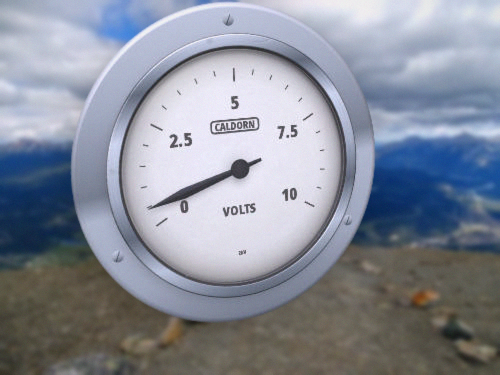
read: 0.5 V
